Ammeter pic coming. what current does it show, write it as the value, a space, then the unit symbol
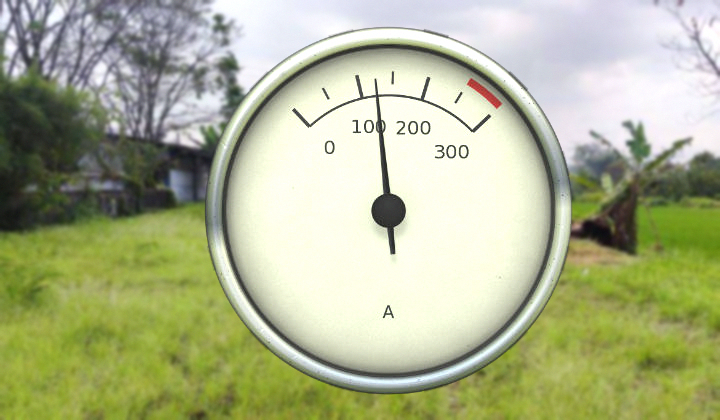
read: 125 A
